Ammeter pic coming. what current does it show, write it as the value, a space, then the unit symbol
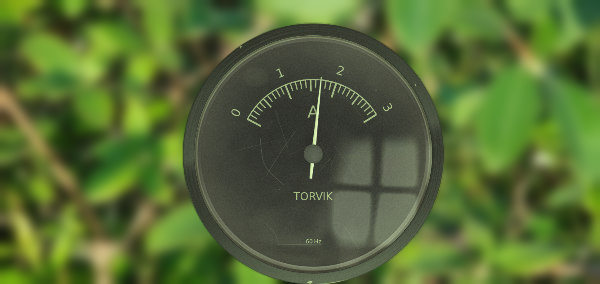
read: 1.7 A
